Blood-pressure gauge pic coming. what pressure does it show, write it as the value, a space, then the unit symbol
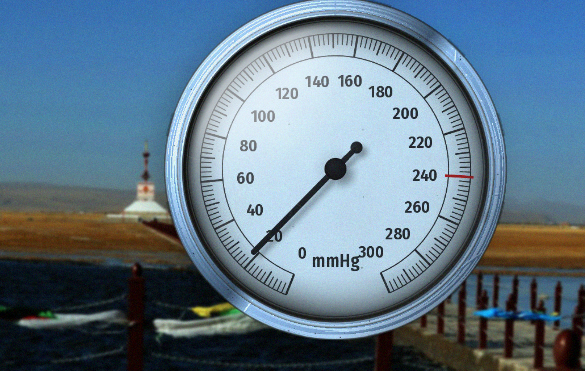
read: 22 mmHg
